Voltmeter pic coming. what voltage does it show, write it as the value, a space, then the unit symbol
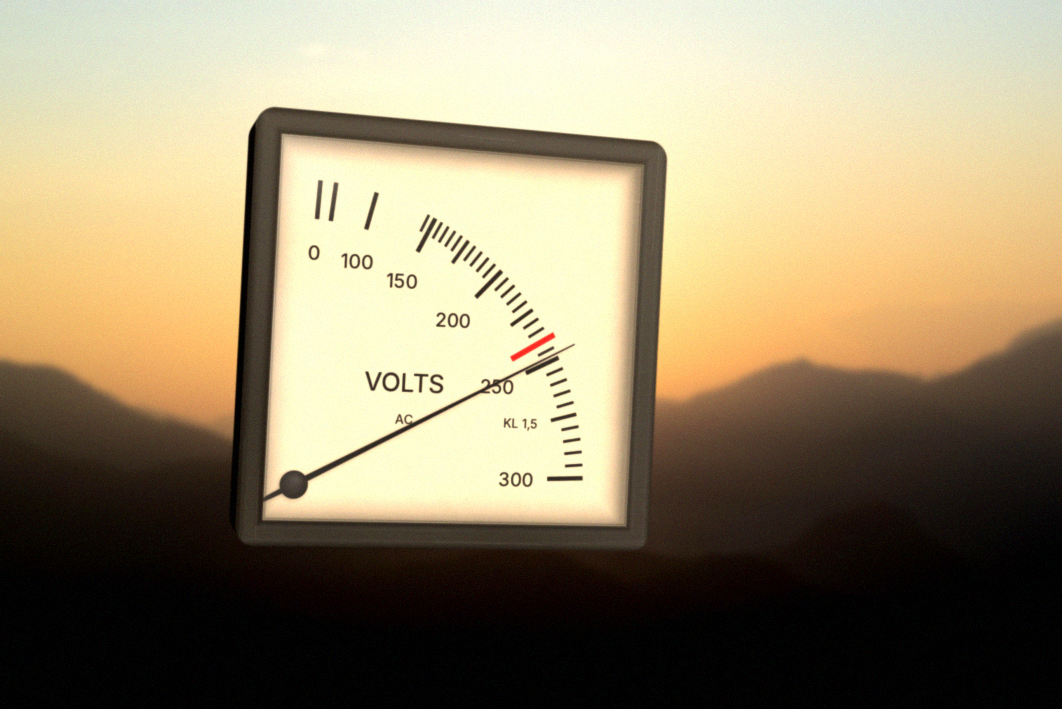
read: 247.5 V
